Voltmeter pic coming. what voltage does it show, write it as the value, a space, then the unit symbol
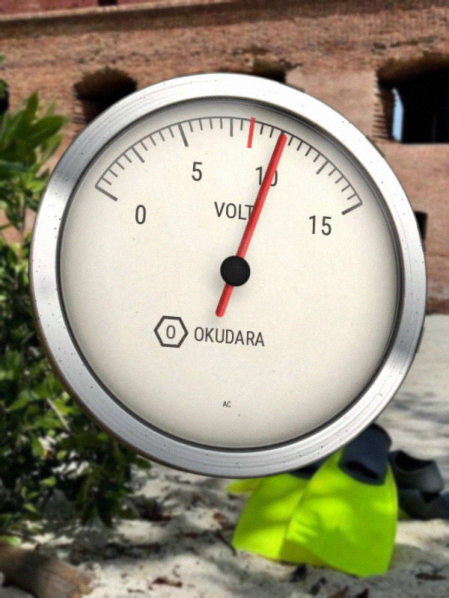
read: 10 V
